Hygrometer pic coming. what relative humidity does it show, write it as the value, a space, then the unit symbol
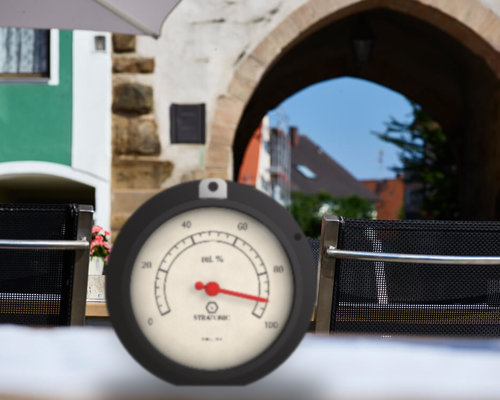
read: 92 %
